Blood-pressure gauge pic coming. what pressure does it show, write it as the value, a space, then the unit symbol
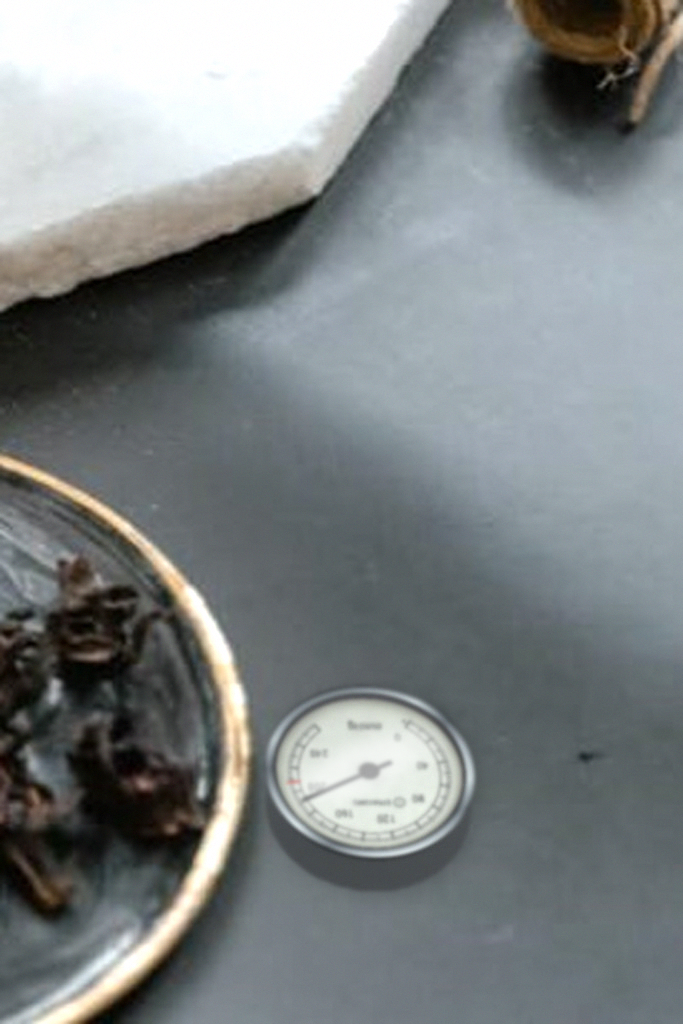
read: 190 mmHg
